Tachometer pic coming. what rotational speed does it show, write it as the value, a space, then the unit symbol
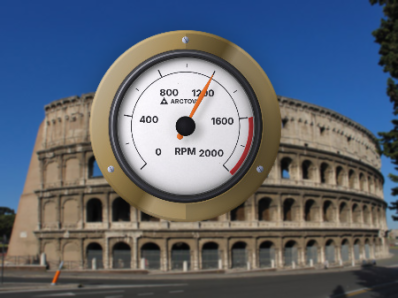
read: 1200 rpm
